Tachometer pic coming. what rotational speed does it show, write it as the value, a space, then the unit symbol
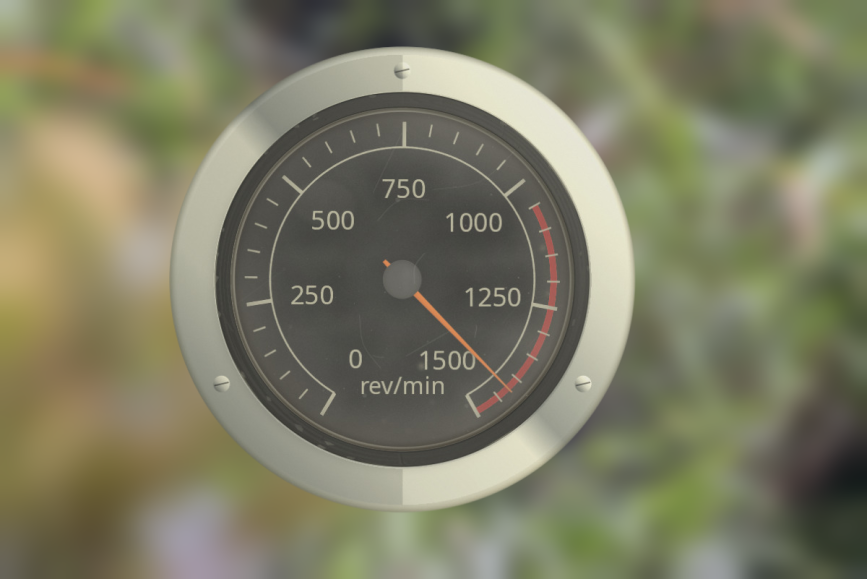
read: 1425 rpm
